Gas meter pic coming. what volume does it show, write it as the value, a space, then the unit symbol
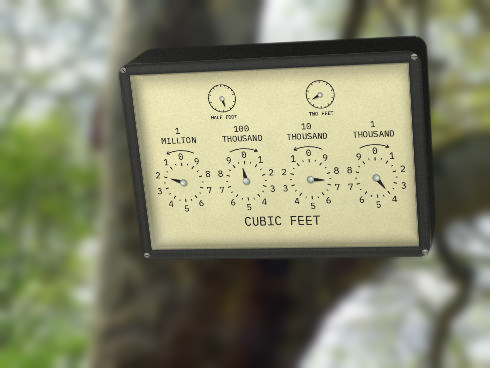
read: 197400 ft³
